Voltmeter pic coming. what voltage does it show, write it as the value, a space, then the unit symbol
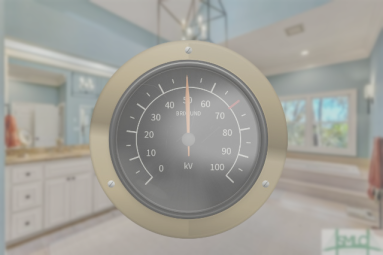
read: 50 kV
